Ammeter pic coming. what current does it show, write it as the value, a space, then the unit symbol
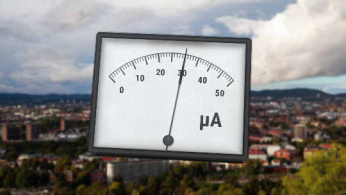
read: 30 µA
